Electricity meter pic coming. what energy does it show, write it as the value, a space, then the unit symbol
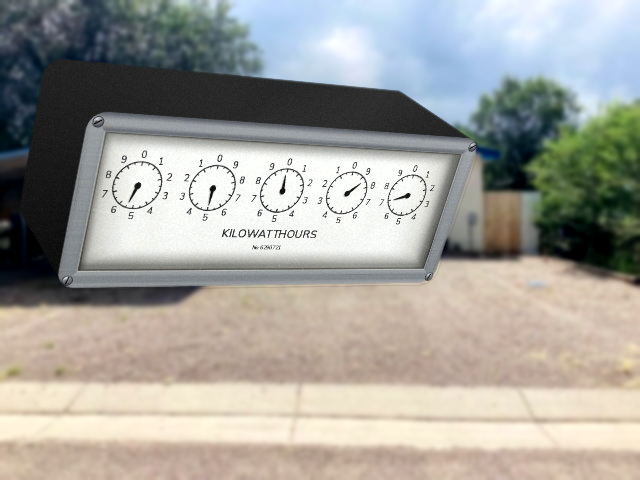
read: 54987 kWh
